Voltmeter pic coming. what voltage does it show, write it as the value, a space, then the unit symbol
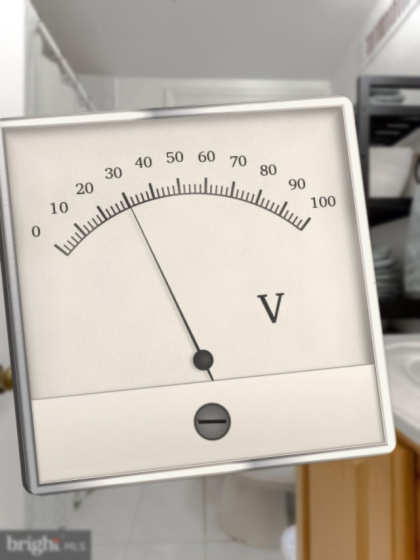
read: 30 V
